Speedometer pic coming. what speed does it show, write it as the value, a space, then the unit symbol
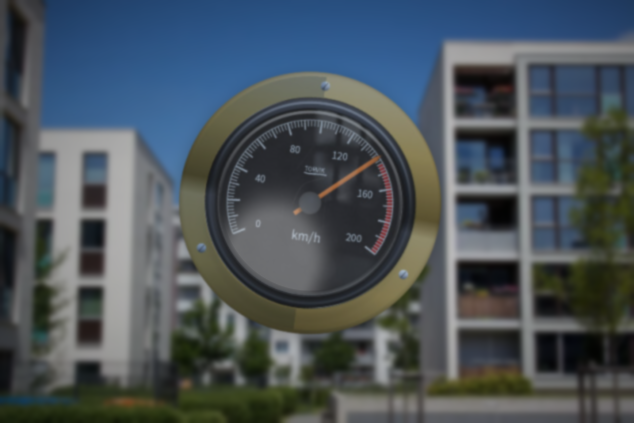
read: 140 km/h
